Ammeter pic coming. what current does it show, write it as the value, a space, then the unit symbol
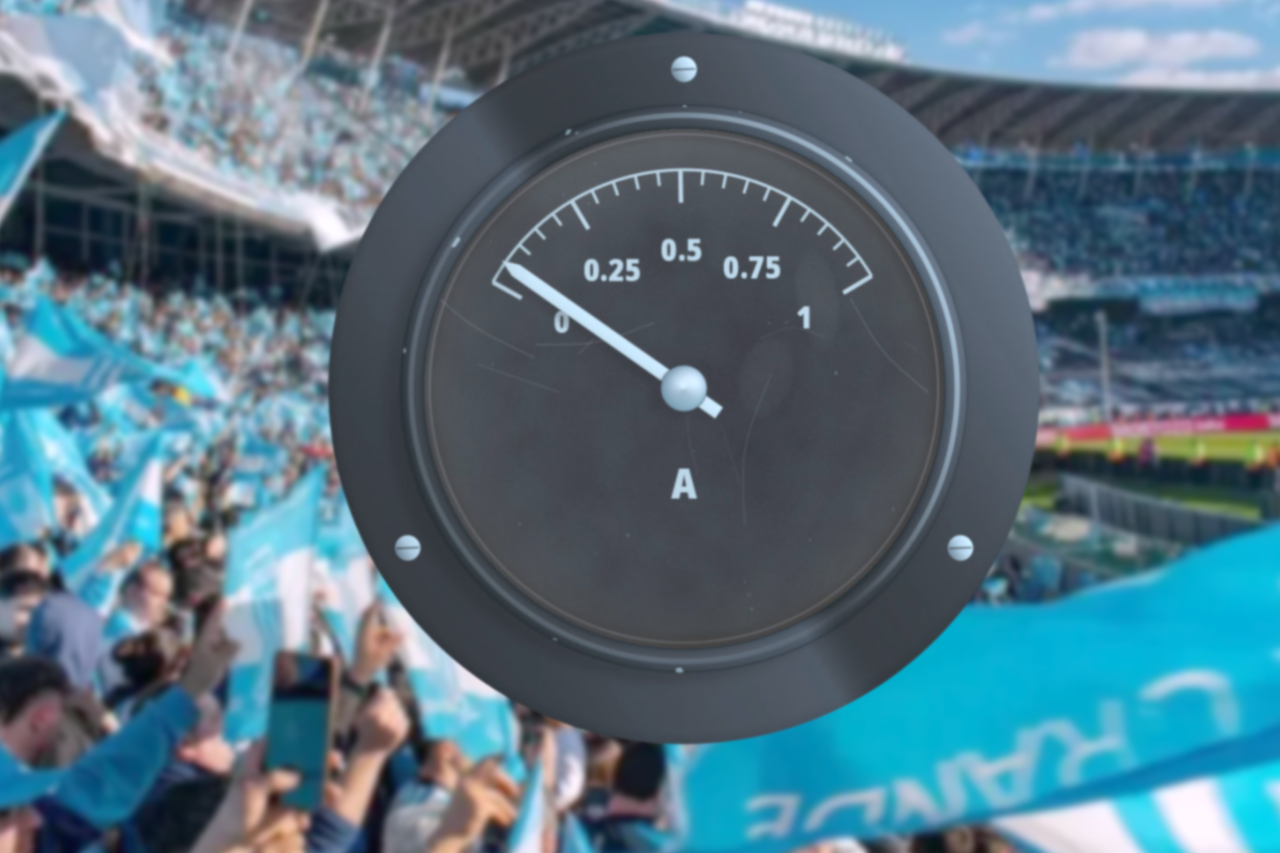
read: 0.05 A
